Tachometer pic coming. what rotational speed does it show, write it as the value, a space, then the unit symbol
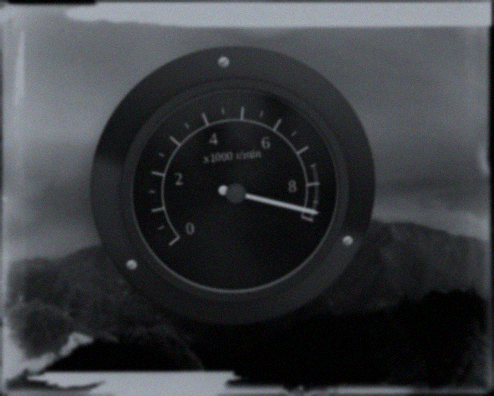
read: 8750 rpm
